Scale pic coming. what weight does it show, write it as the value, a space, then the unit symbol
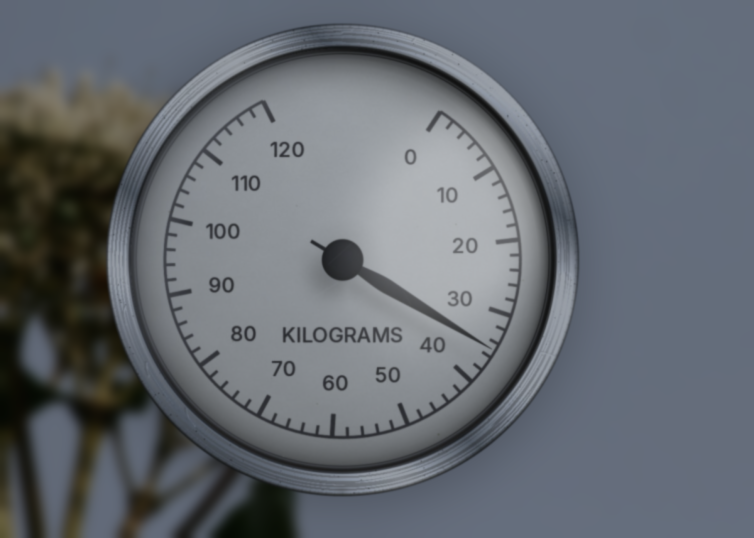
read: 35 kg
